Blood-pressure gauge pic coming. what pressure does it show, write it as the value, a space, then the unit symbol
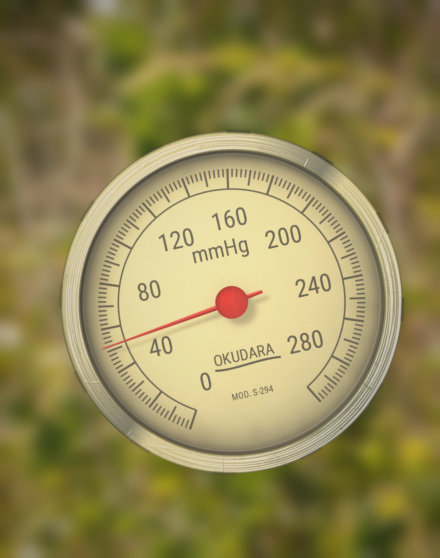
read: 52 mmHg
